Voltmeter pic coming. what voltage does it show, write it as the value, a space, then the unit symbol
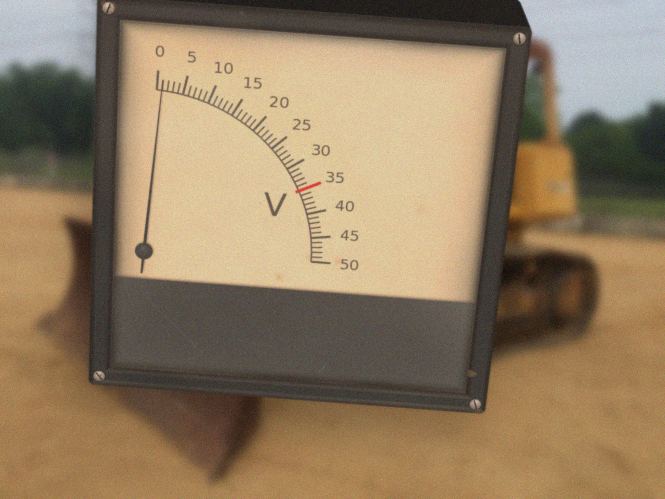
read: 1 V
